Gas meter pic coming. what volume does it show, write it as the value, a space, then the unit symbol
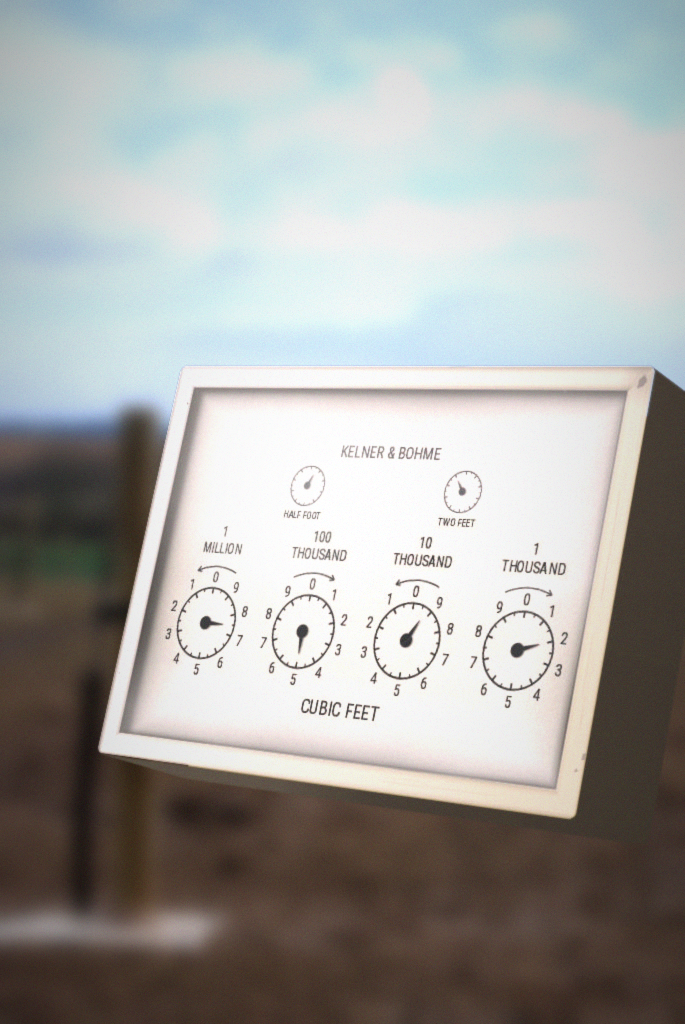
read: 749200 ft³
